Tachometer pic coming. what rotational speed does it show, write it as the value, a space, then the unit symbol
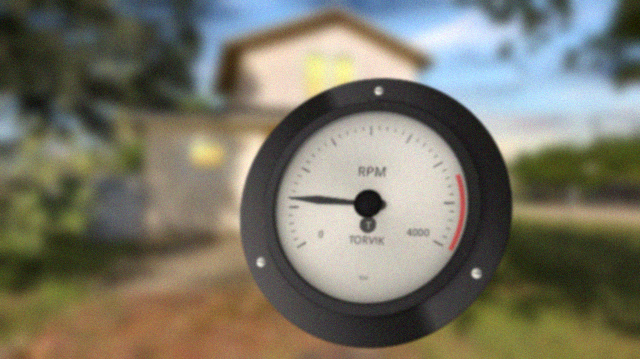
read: 600 rpm
